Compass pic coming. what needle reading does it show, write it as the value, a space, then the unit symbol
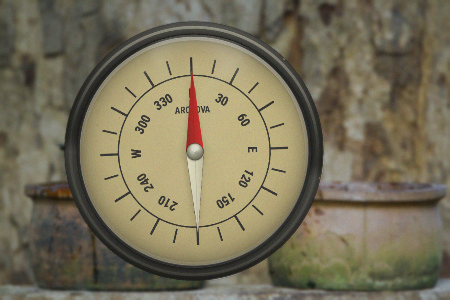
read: 0 °
